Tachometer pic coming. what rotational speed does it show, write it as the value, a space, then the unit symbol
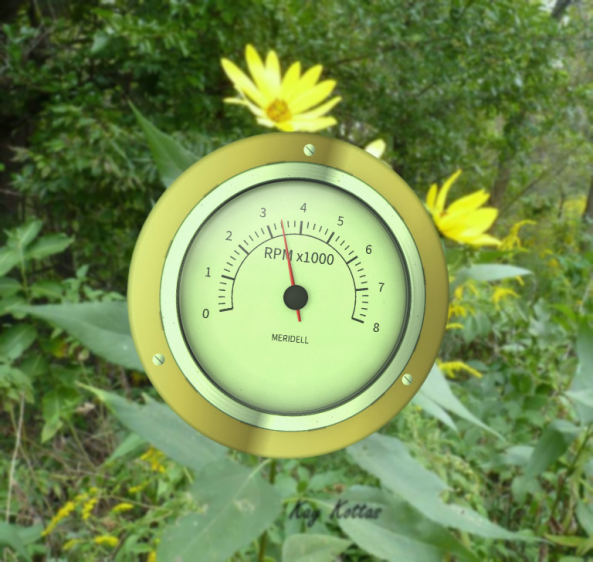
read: 3400 rpm
